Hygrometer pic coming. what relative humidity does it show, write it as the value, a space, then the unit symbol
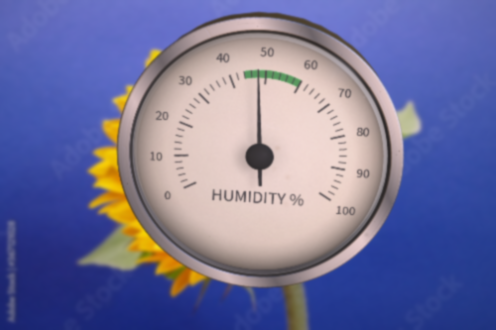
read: 48 %
